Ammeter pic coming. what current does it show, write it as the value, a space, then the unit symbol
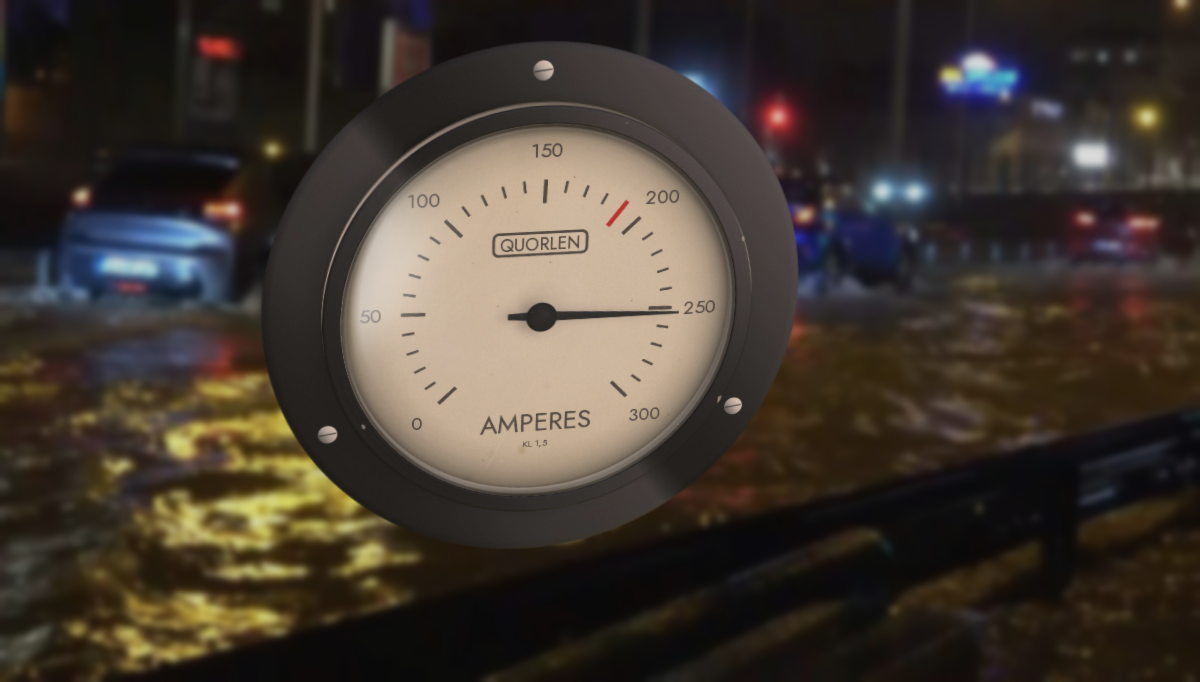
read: 250 A
